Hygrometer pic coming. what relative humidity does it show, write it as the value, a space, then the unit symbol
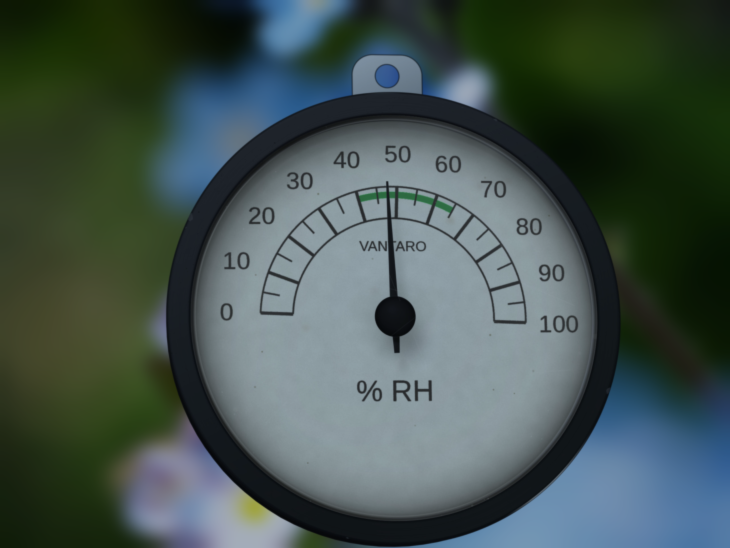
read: 47.5 %
